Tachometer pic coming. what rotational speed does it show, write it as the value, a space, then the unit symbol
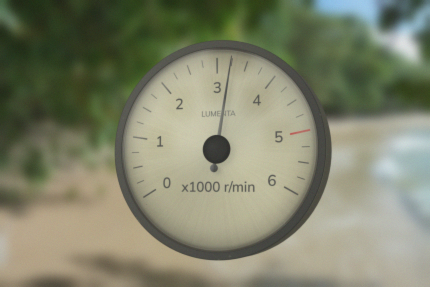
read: 3250 rpm
